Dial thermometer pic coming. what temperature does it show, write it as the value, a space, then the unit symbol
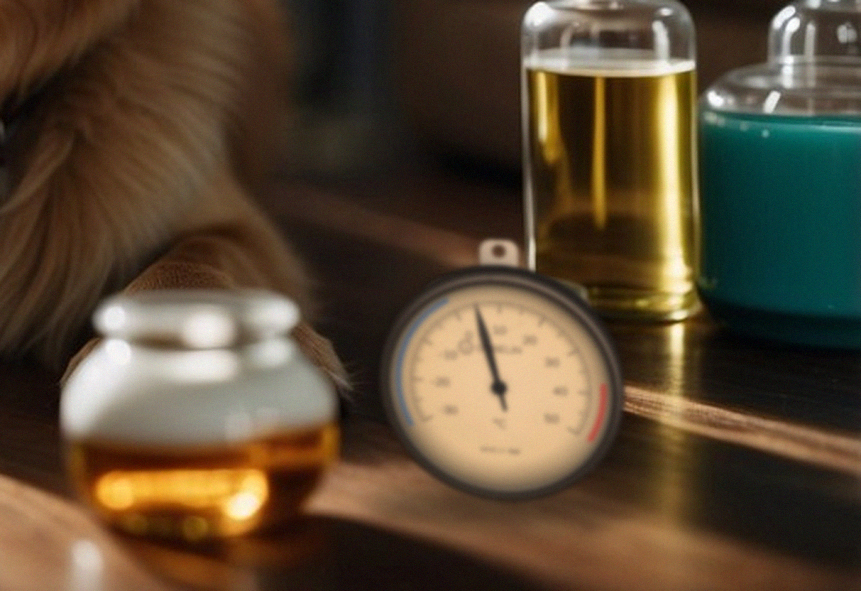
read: 5 °C
